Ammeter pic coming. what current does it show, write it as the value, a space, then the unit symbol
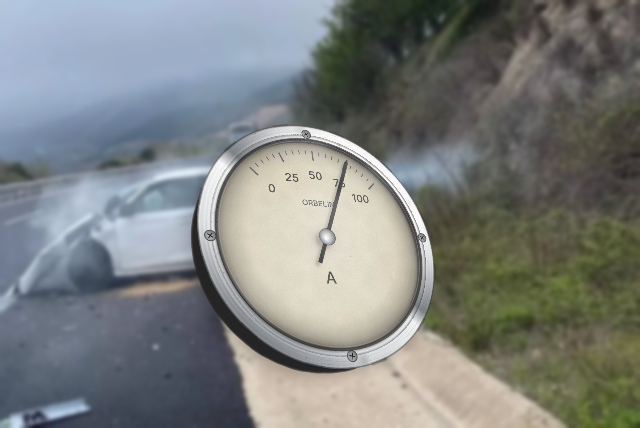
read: 75 A
